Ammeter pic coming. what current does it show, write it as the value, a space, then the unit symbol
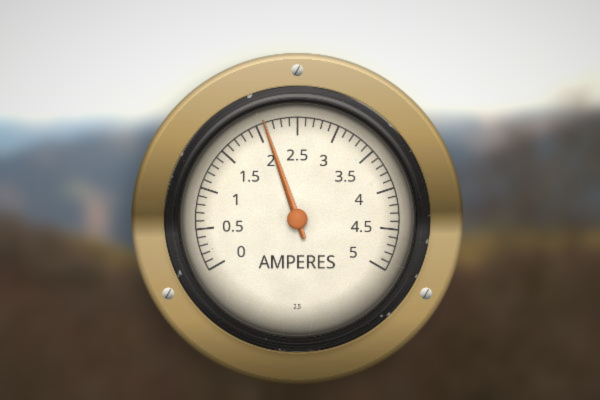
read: 2.1 A
